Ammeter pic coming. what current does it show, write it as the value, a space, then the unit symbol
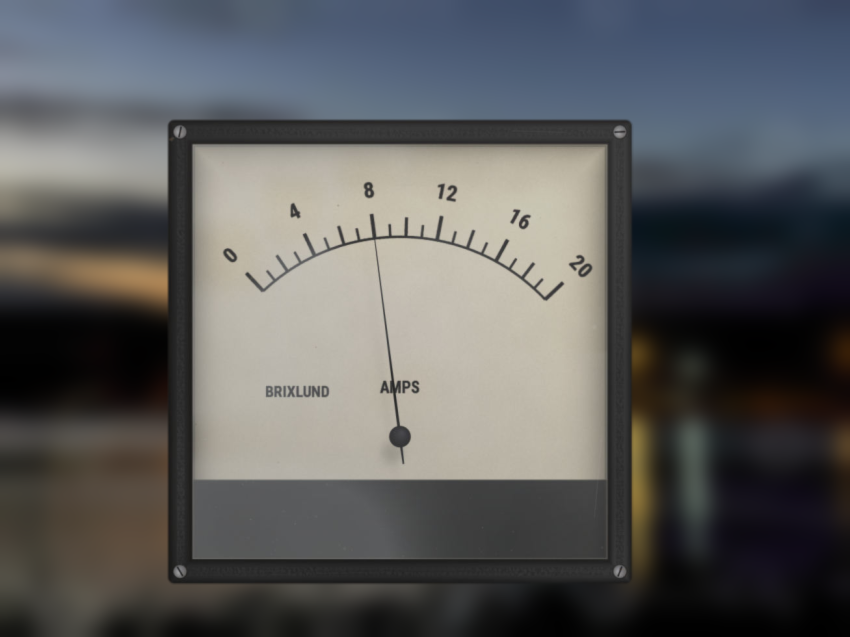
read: 8 A
